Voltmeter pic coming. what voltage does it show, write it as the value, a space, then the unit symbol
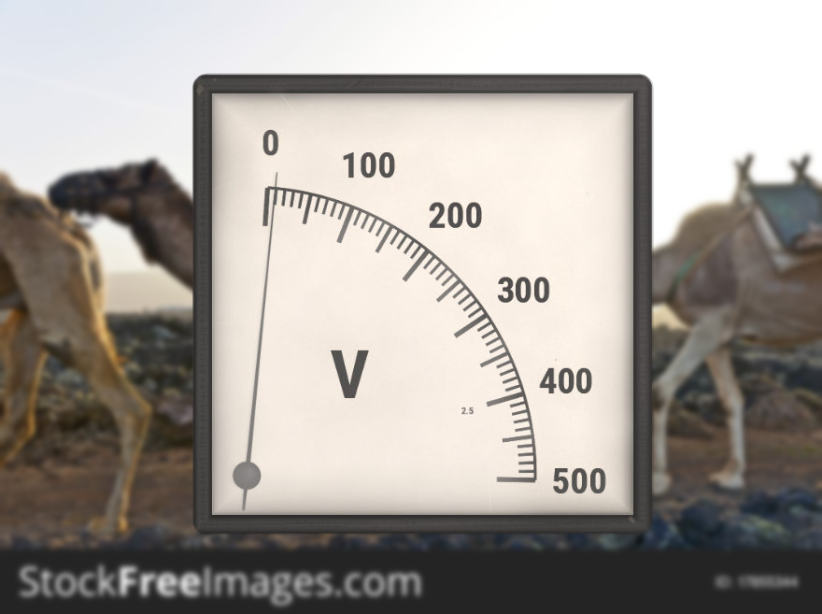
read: 10 V
